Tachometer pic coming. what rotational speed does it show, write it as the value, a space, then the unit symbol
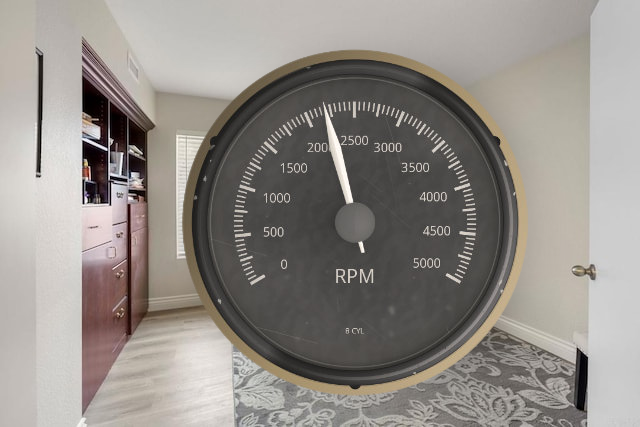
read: 2200 rpm
